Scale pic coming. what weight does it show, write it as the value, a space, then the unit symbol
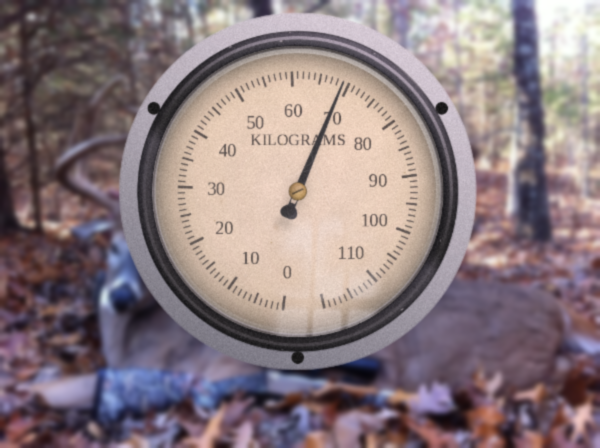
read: 69 kg
